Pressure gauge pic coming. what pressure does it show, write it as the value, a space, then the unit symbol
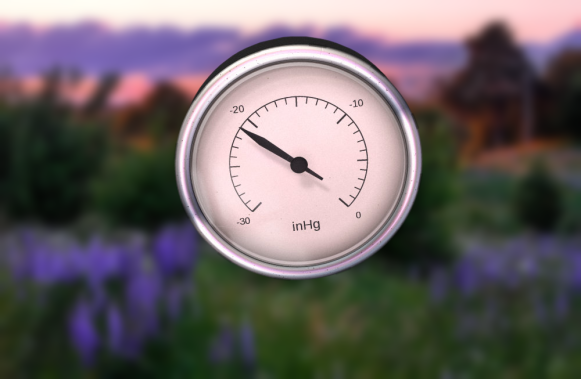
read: -21 inHg
